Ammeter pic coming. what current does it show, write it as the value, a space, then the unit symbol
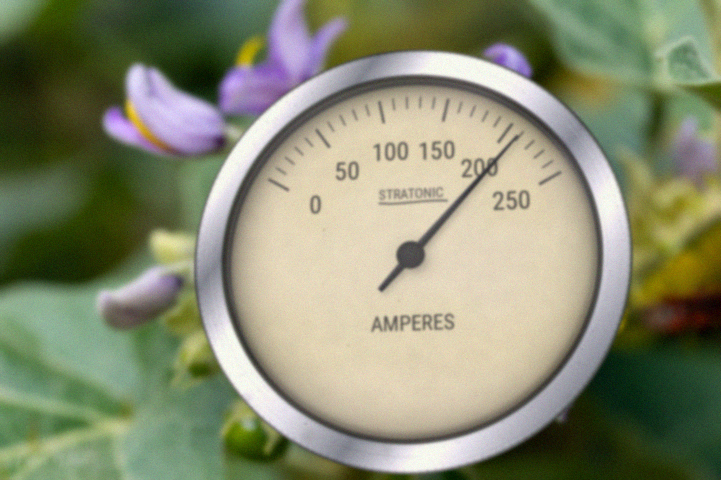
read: 210 A
